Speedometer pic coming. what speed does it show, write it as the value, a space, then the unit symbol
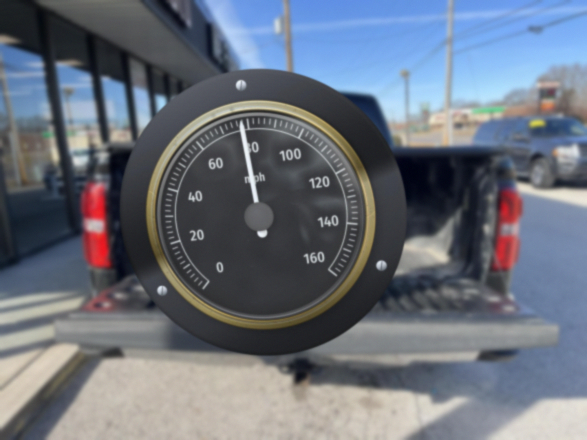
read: 78 mph
